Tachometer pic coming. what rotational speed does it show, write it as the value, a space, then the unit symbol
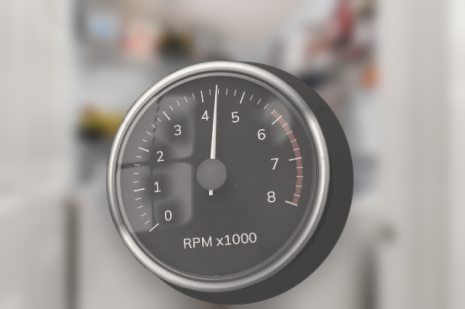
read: 4400 rpm
